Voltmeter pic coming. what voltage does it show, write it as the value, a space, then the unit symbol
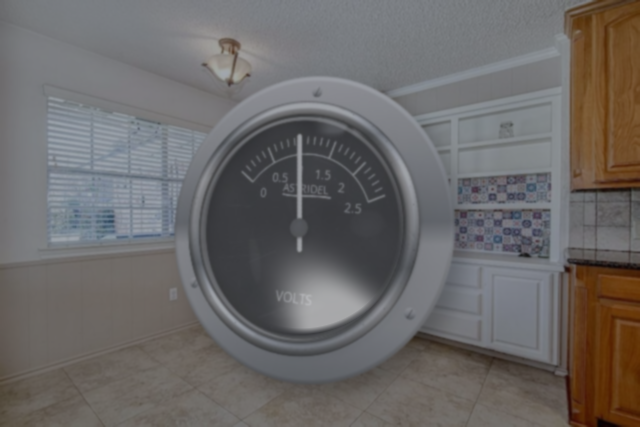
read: 1 V
